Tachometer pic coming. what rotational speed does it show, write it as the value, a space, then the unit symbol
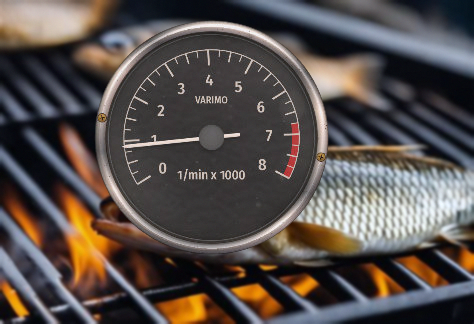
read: 875 rpm
